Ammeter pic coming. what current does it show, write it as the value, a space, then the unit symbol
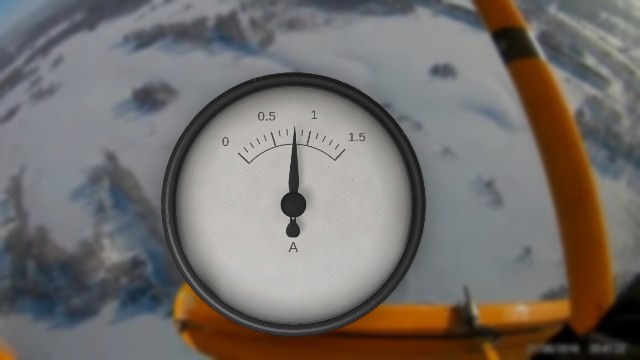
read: 0.8 A
